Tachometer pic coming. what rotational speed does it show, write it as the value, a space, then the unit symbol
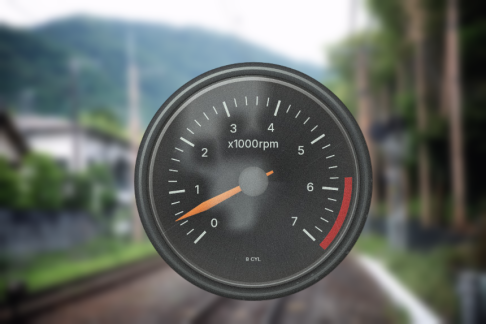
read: 500 rpm
